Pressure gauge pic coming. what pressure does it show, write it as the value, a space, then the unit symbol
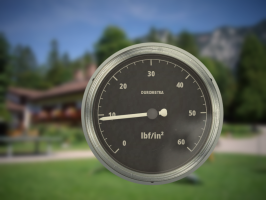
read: 9 psi
